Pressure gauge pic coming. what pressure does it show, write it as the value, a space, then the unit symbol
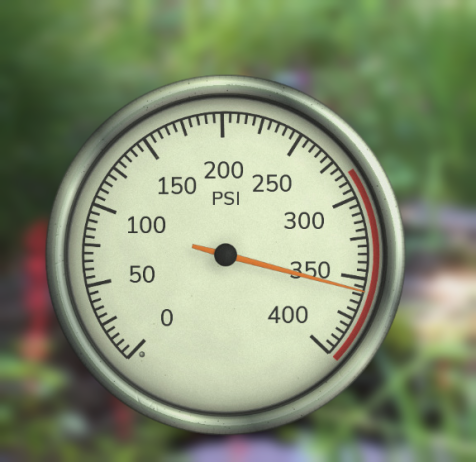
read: 357.5 psi
